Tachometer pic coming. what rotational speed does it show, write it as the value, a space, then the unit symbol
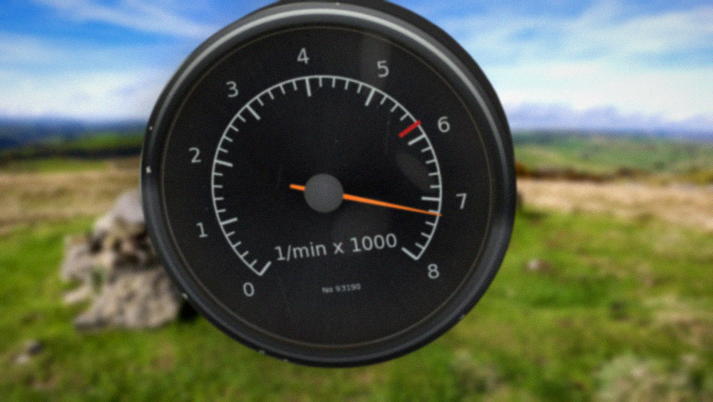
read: 7200 rpm
